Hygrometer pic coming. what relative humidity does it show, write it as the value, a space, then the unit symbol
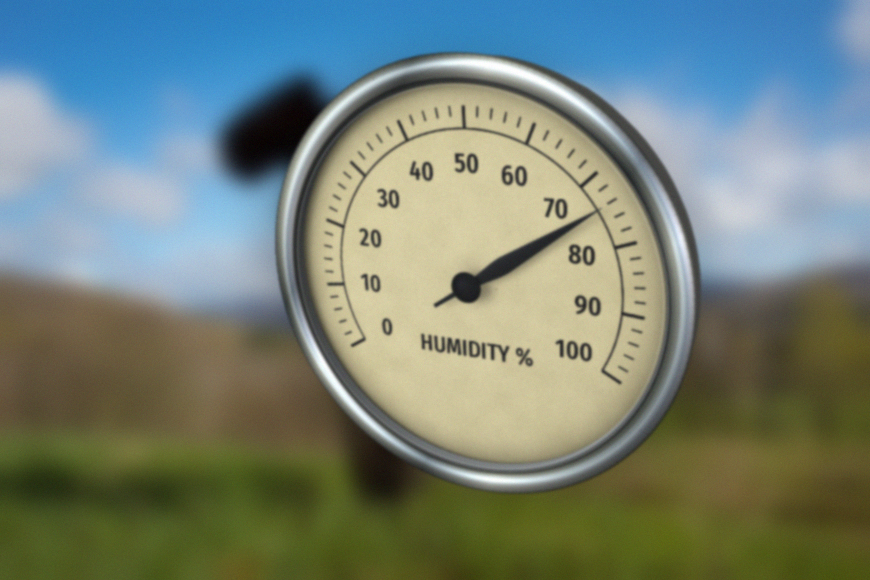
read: 74 %
